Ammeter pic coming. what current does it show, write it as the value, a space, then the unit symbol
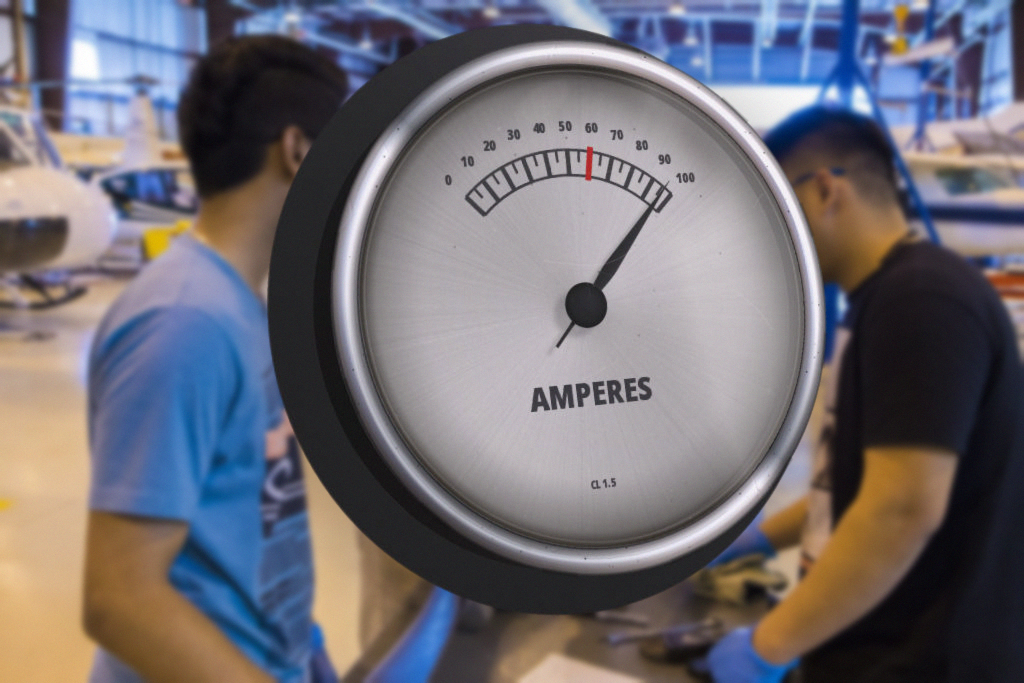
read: 95 A
